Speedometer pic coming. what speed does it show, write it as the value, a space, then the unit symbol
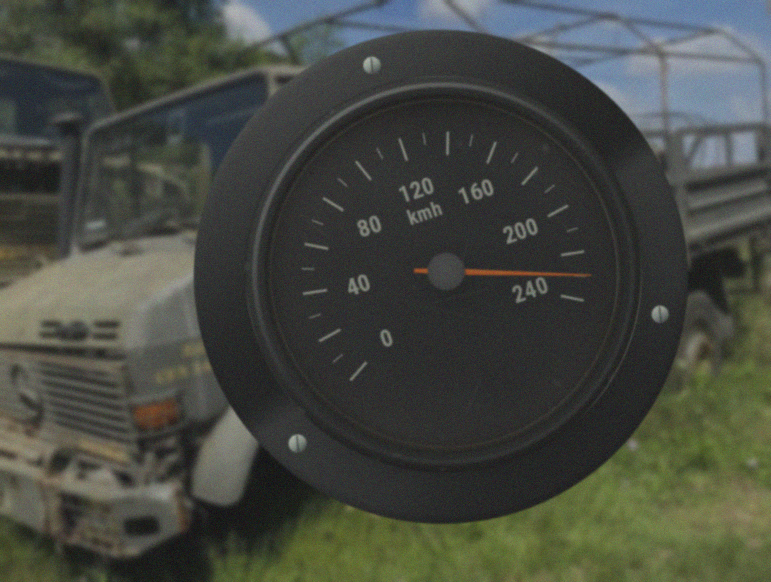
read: 230 km/h
